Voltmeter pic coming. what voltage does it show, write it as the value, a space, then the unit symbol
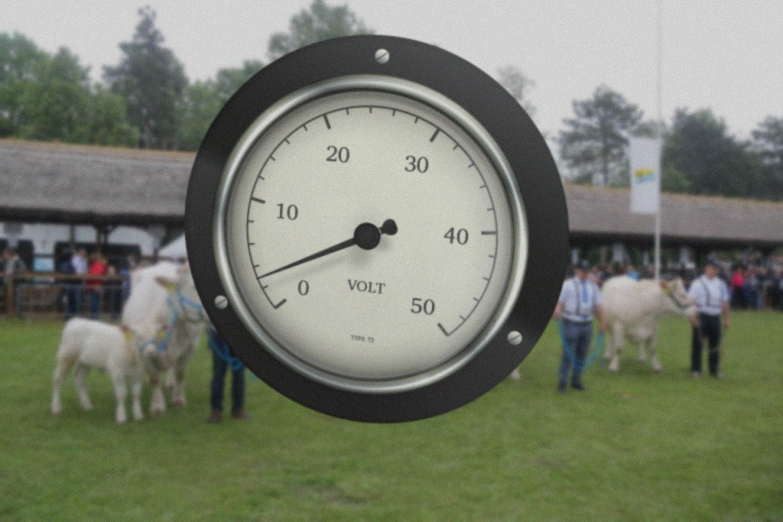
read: 3 V
